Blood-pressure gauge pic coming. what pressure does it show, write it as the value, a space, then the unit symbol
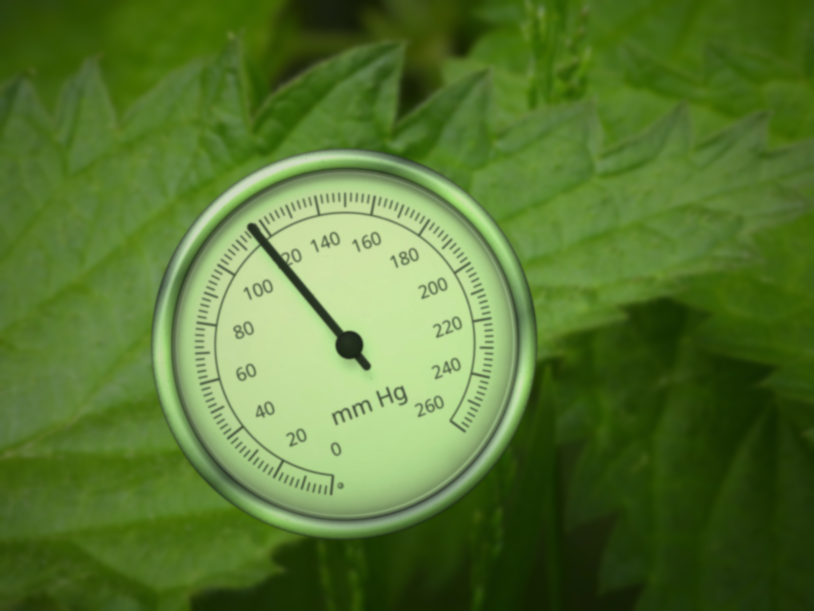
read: 116 mmHg
